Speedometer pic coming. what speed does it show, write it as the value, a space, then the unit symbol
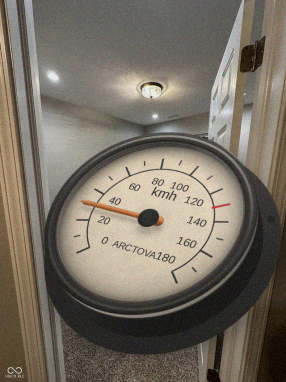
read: 30 km/h
